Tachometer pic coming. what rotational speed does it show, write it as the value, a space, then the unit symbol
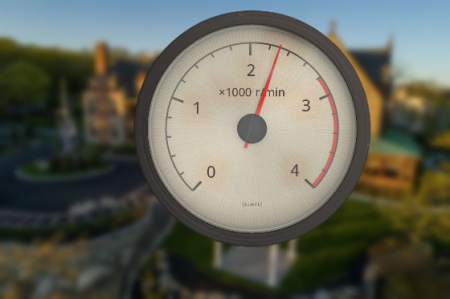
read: 2300 rpm
